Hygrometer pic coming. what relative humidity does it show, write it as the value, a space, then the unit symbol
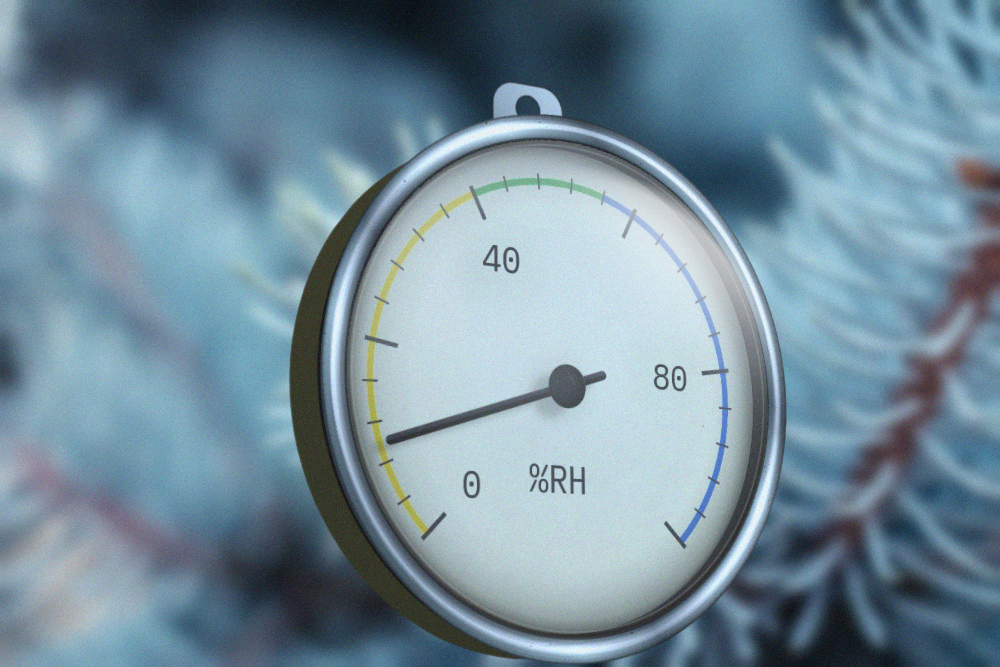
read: 10 %
